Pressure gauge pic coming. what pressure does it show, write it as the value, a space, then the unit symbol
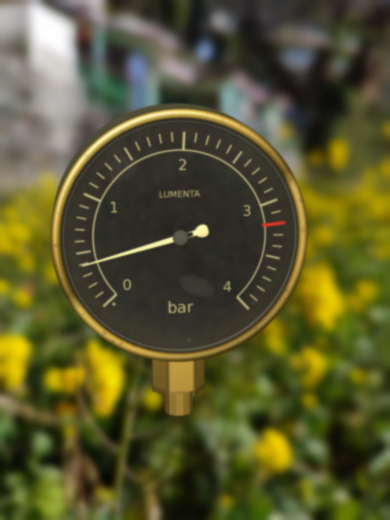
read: 0.4 bar
